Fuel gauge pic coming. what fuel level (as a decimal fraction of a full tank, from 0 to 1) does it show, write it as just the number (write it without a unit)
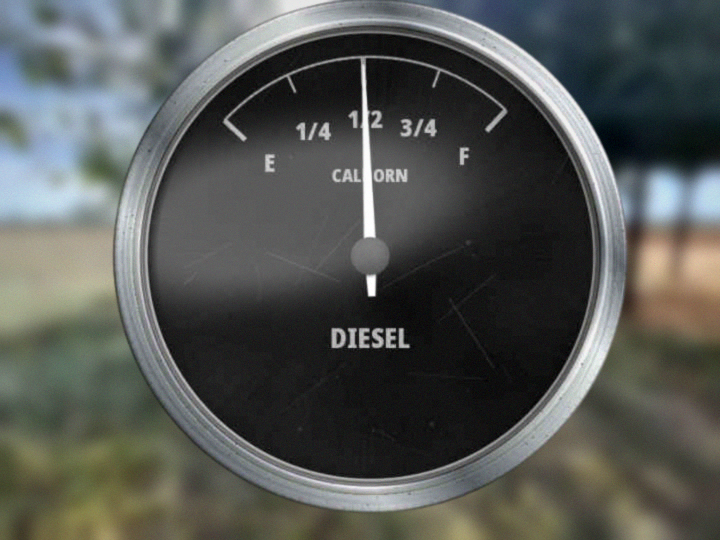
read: 0.5
